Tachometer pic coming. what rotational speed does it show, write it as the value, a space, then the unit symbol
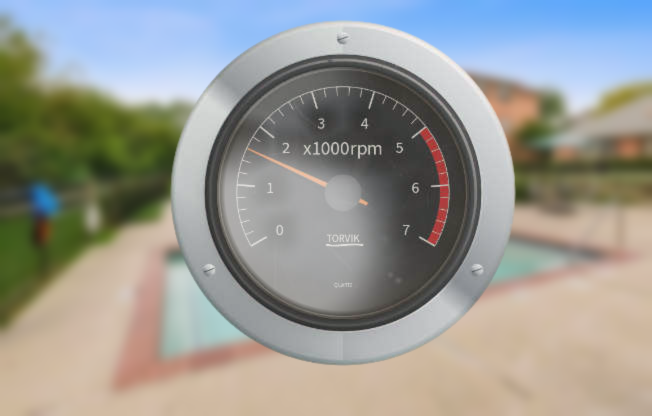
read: 1600 rpm
